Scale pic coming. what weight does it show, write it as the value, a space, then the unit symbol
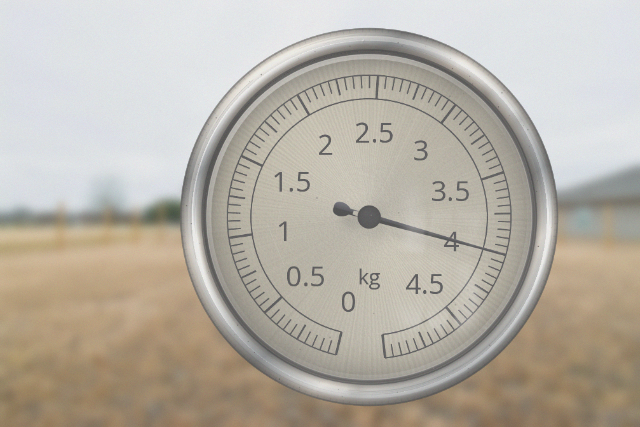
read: 4 kg
